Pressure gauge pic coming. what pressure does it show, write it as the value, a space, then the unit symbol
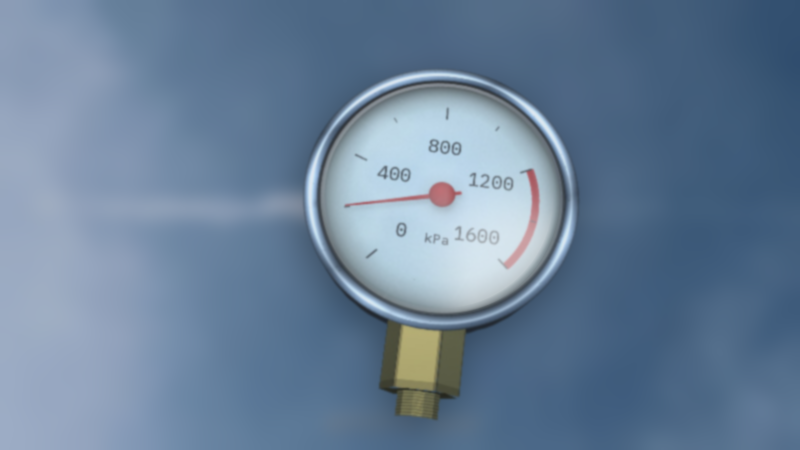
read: 200 kPa
